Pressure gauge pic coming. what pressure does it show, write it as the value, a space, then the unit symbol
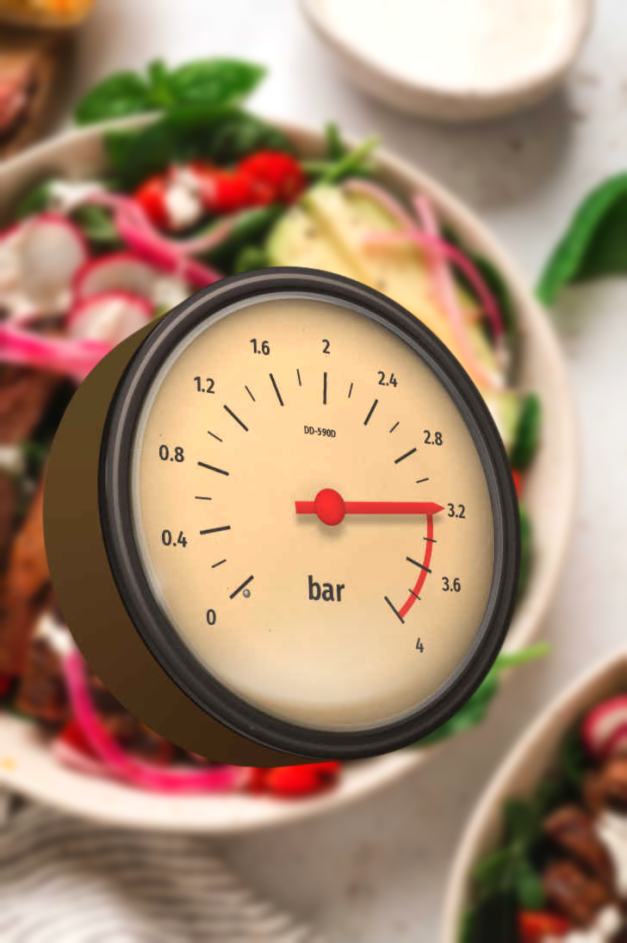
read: 3.2 bar
